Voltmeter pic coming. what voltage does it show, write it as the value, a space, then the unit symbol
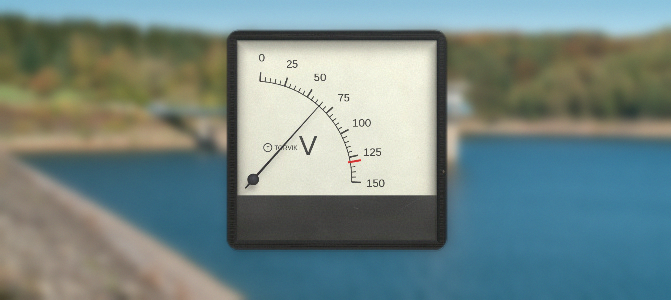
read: 65 V
